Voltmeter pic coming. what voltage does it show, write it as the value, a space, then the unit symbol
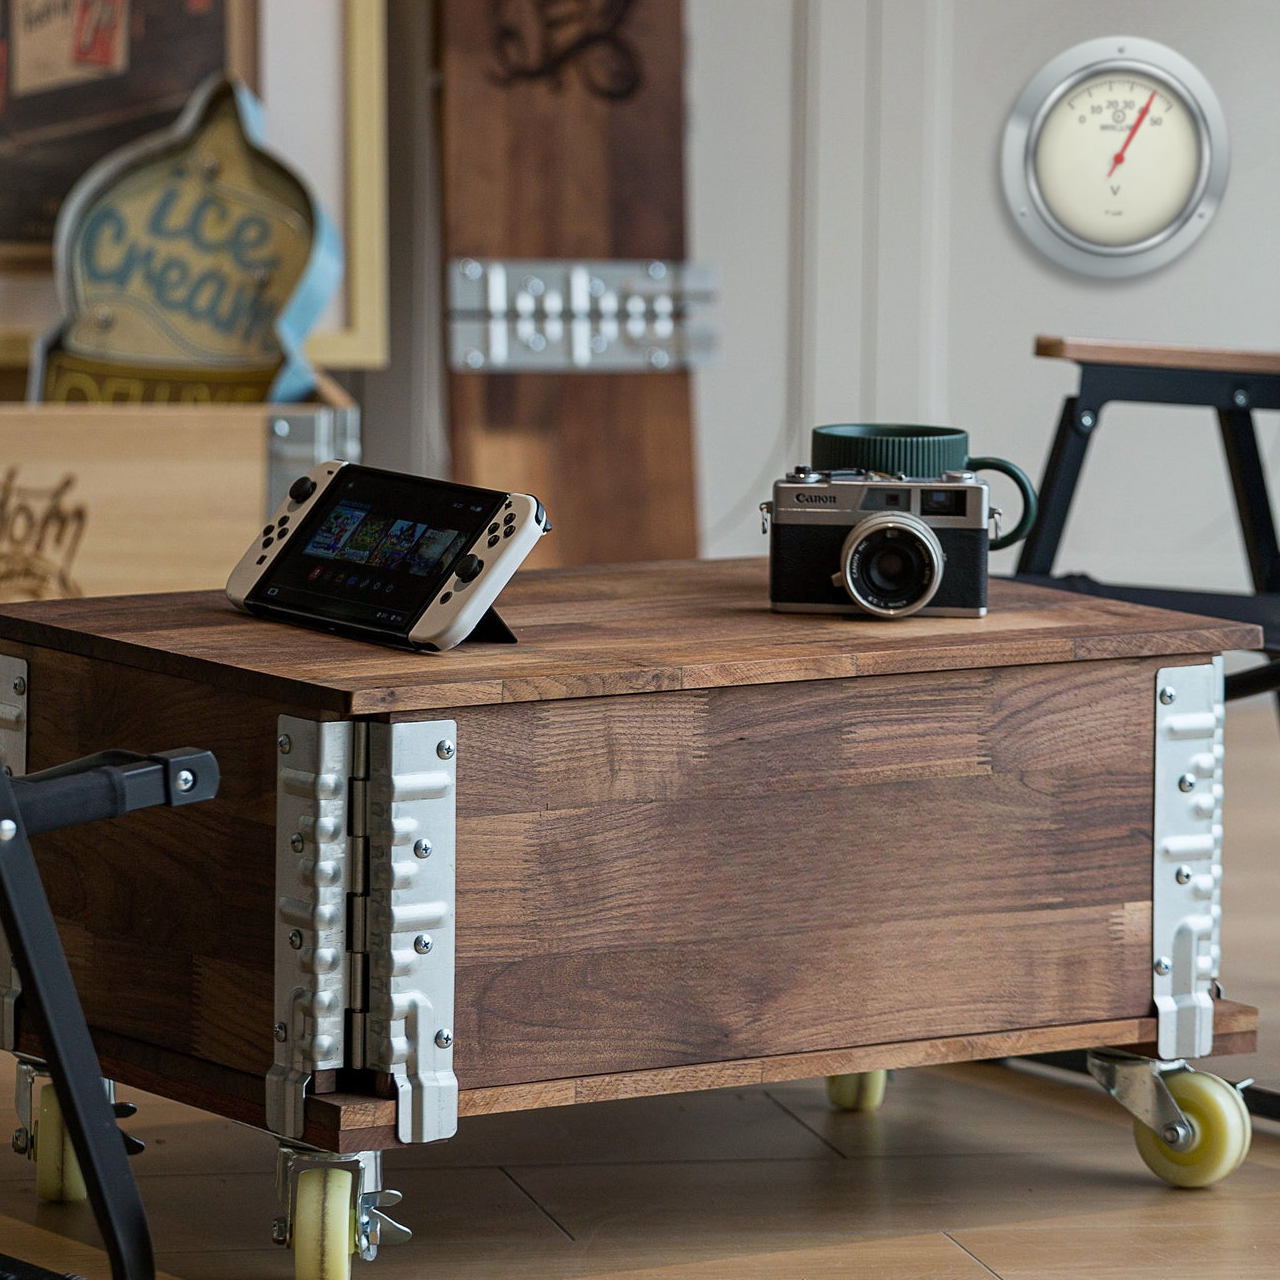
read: 40 V
